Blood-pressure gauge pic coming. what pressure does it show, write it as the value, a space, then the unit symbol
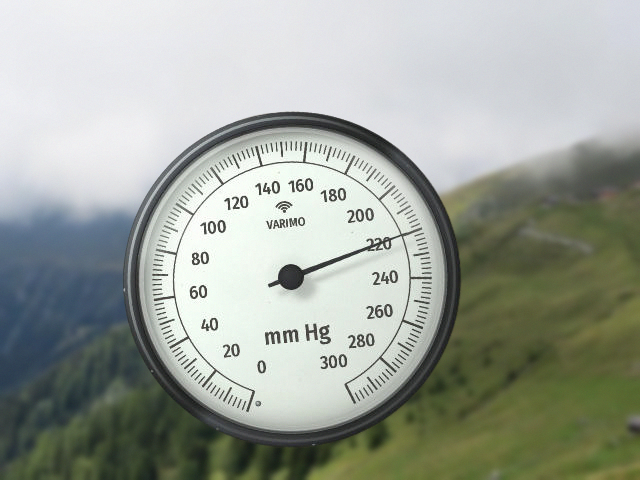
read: 220 mmHg
